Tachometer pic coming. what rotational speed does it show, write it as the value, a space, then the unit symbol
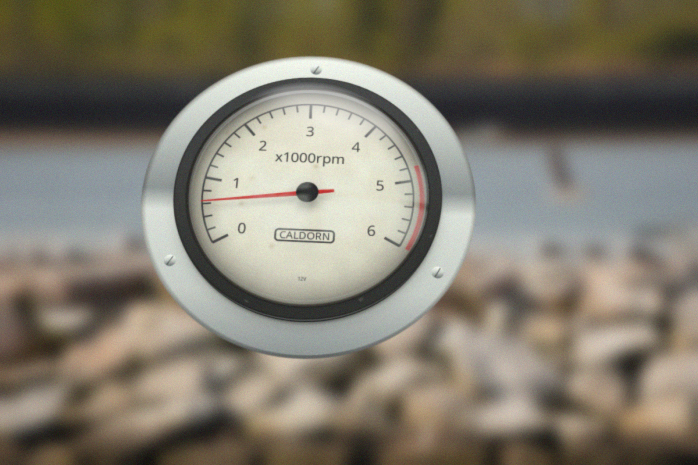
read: 600 rpm
